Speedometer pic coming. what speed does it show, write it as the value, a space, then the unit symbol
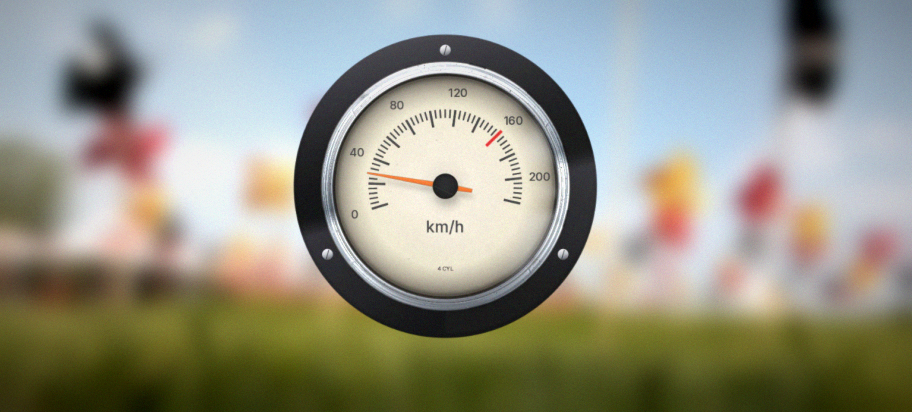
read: 28 km/h
